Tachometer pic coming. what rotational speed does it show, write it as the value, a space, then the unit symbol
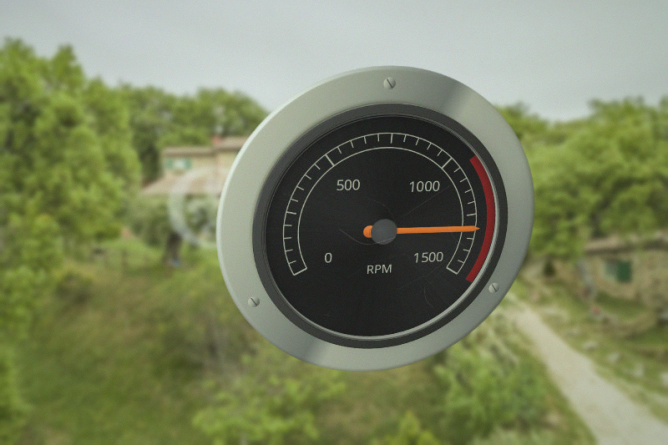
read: 1300 rpm
